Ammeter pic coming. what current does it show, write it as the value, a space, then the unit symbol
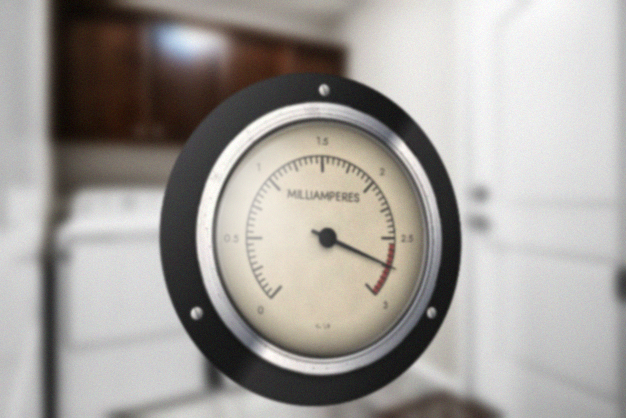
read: 2.75 mA
